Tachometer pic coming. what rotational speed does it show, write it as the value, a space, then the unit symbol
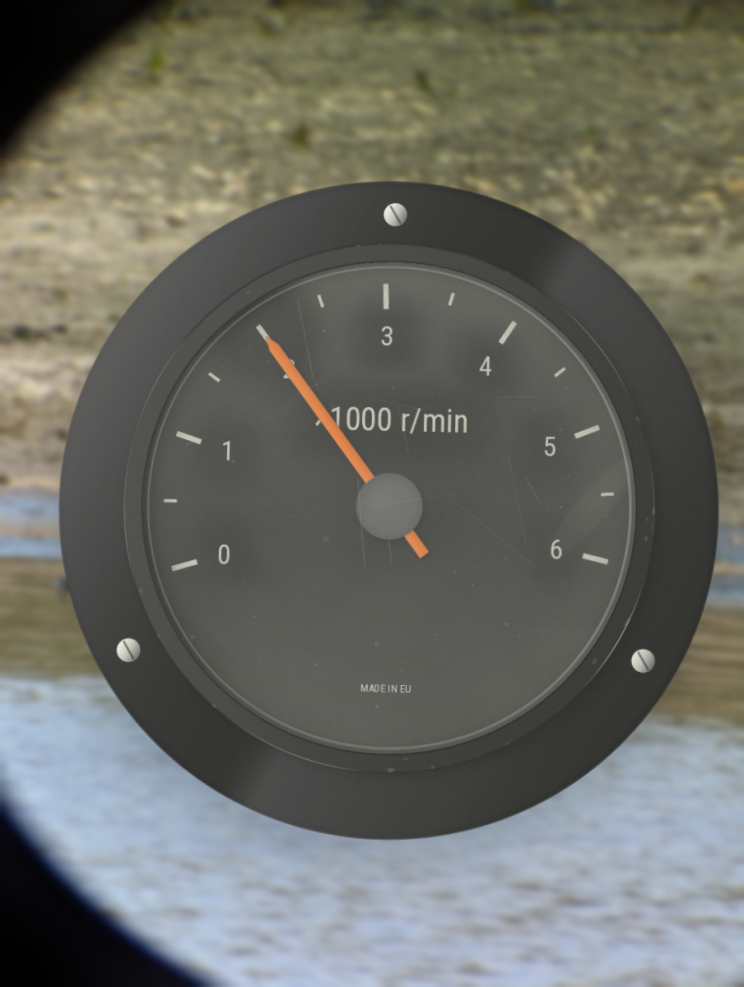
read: 2000 rpm
